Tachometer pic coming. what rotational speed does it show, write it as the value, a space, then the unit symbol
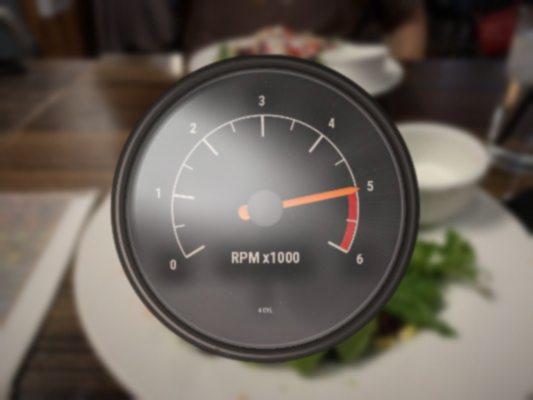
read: 5000 rpm
